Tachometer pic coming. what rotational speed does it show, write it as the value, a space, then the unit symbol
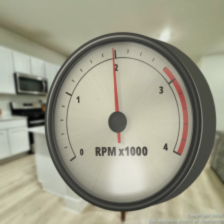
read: 2000 rpm
